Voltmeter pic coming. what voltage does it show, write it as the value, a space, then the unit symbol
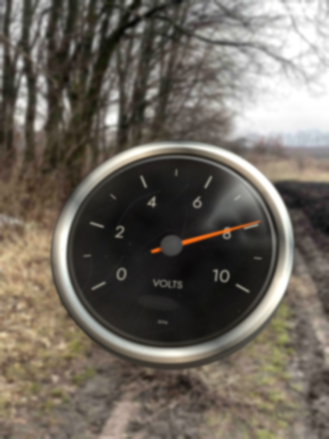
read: 8 V
